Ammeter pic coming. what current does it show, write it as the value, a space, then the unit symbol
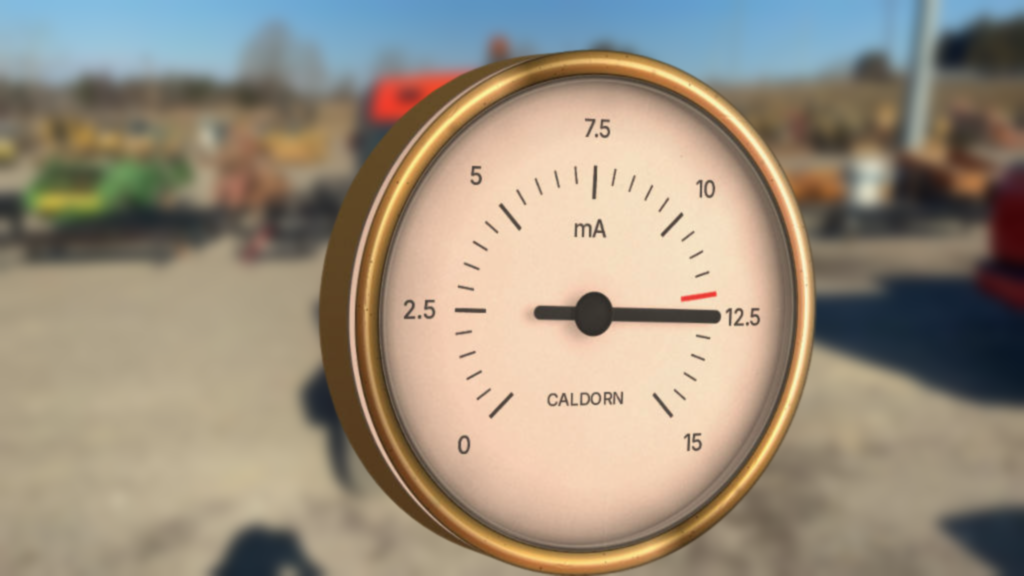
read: 12.5 mA
